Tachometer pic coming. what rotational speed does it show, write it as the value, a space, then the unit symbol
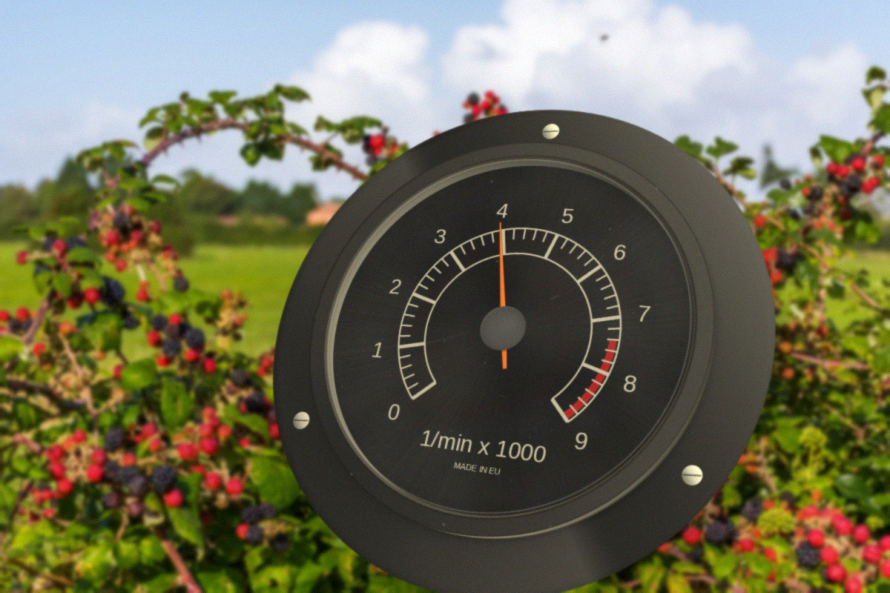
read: 4000 rpm
